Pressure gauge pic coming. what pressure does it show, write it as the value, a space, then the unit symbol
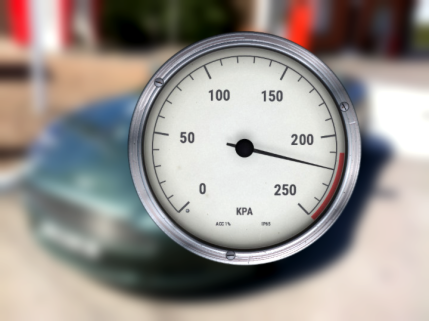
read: 220 kPa
